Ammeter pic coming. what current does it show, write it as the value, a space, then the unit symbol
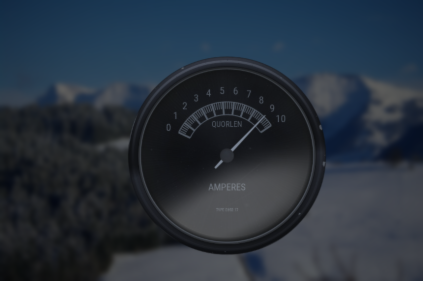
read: 9 A
